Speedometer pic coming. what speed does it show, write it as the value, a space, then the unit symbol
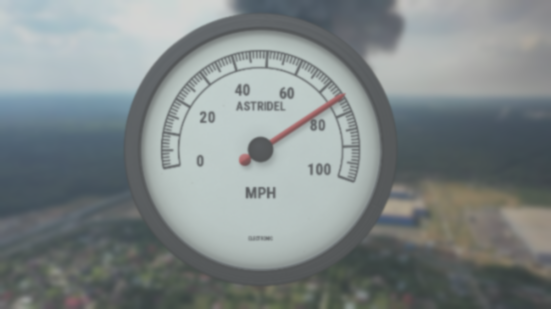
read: 75 mph
